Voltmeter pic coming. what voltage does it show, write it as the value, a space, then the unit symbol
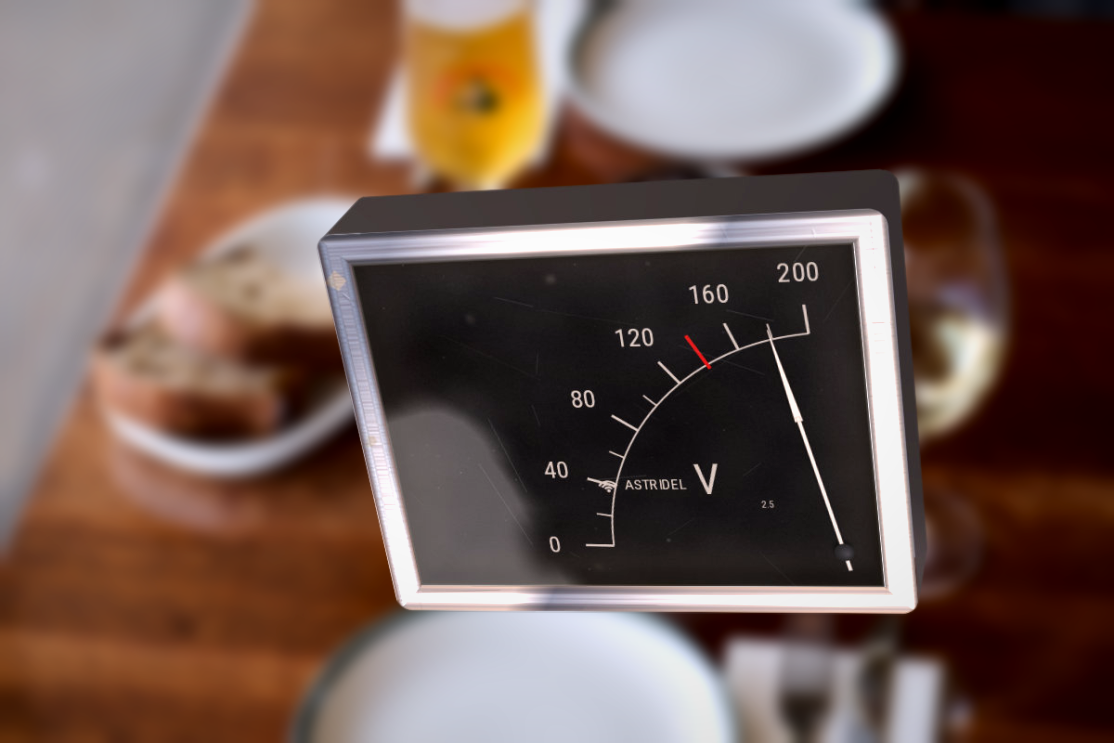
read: 180 V
